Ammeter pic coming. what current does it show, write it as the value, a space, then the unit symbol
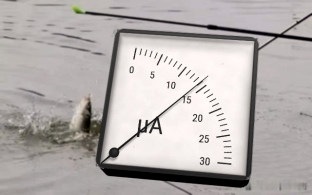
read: 14 µA
